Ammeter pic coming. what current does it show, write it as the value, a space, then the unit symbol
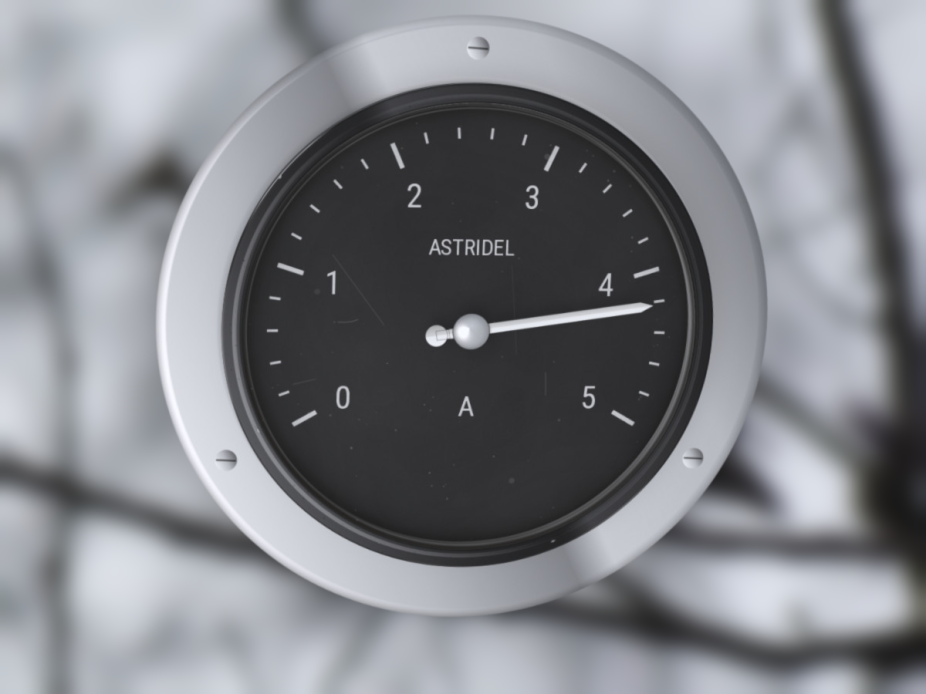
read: 4.2 A
